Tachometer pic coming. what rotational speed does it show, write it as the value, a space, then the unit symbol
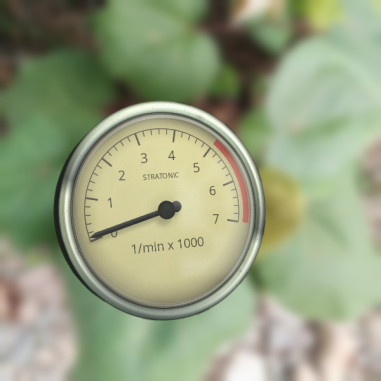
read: 100 rpm
